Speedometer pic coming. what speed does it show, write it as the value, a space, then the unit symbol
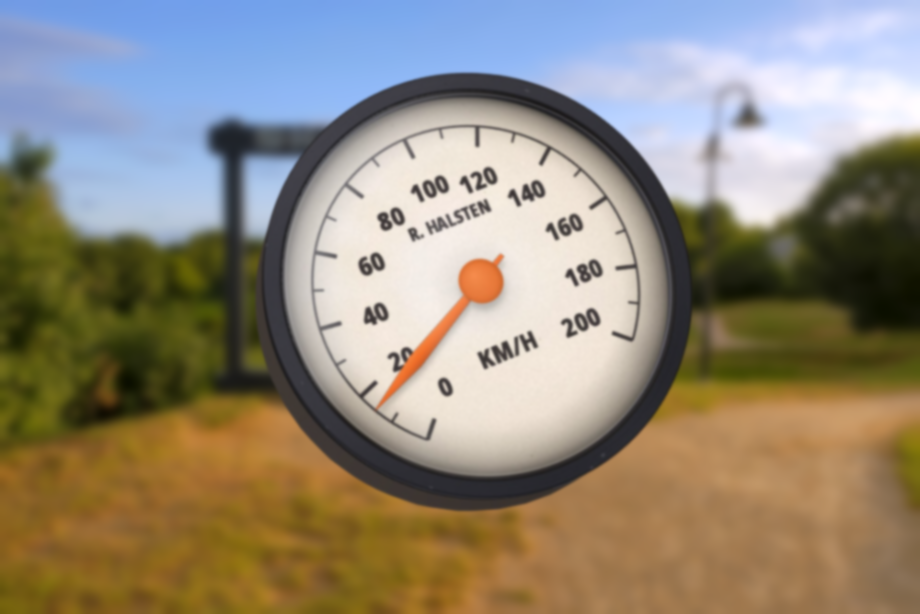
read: 15 km/h
